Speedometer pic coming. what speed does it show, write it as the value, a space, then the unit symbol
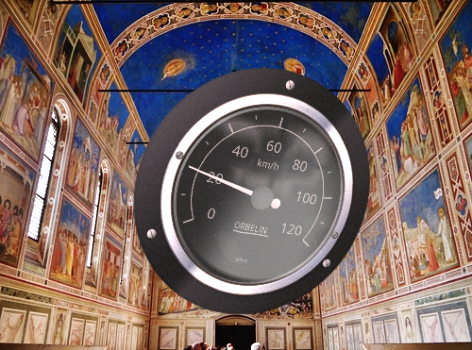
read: 20 km/h
